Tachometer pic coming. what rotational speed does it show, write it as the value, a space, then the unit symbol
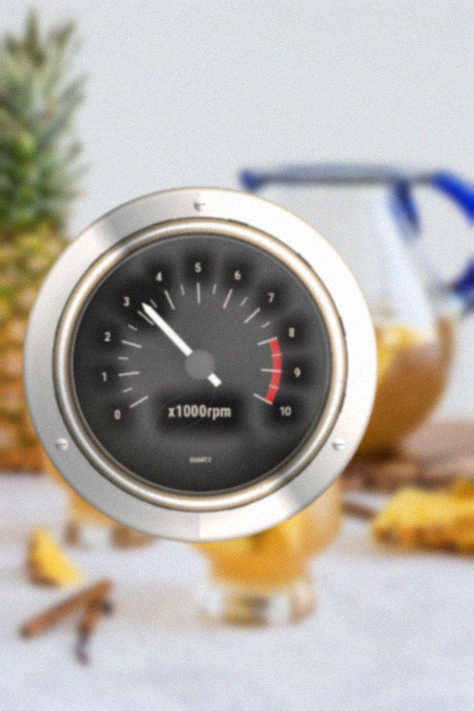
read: 3250 rpm
